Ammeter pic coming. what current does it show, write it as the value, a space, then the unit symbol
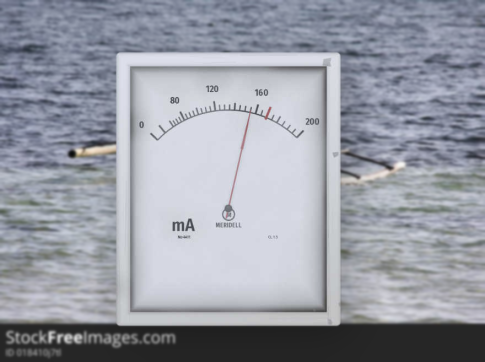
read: 155 mA
